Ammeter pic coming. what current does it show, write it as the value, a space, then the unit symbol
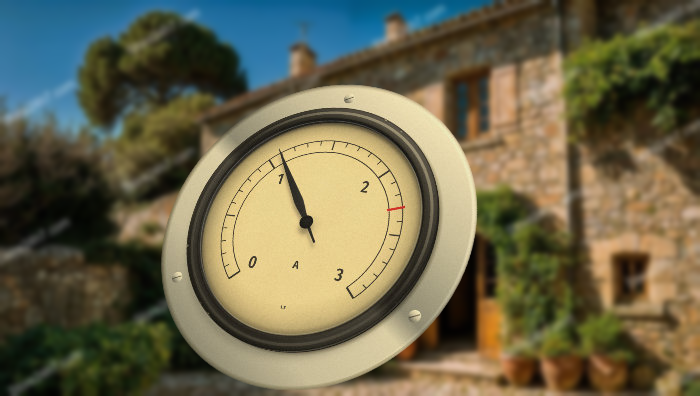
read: 1.1 A
